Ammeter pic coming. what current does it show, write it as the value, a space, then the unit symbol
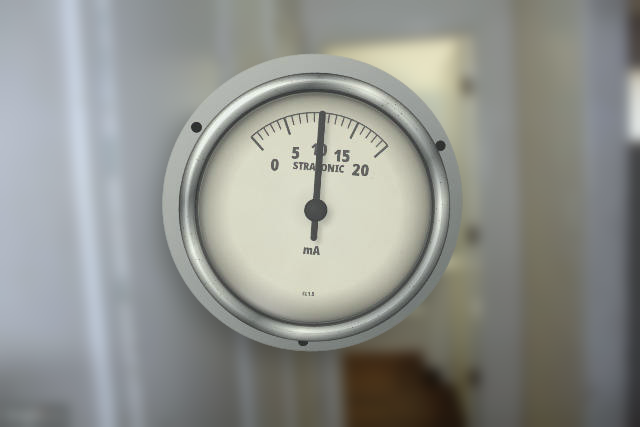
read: 10 mA
